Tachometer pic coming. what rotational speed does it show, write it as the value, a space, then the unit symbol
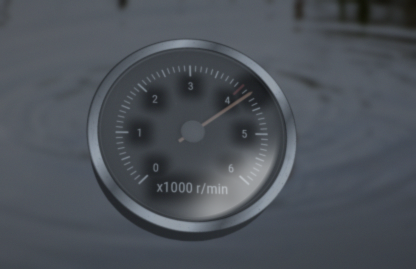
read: 4200 rpm
